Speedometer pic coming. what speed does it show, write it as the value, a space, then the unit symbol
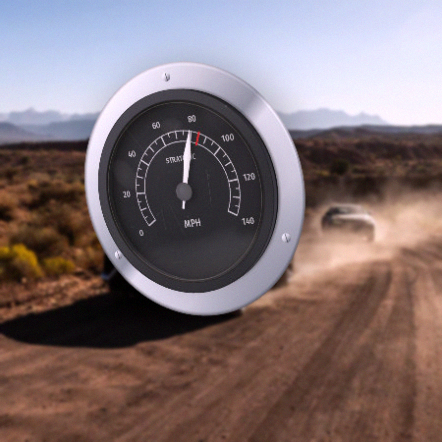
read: 80 mph
